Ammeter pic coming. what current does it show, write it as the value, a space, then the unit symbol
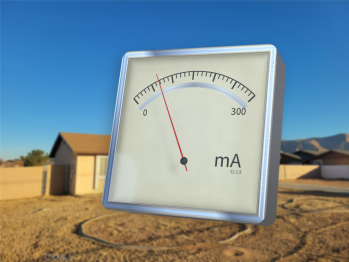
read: 70 mA
